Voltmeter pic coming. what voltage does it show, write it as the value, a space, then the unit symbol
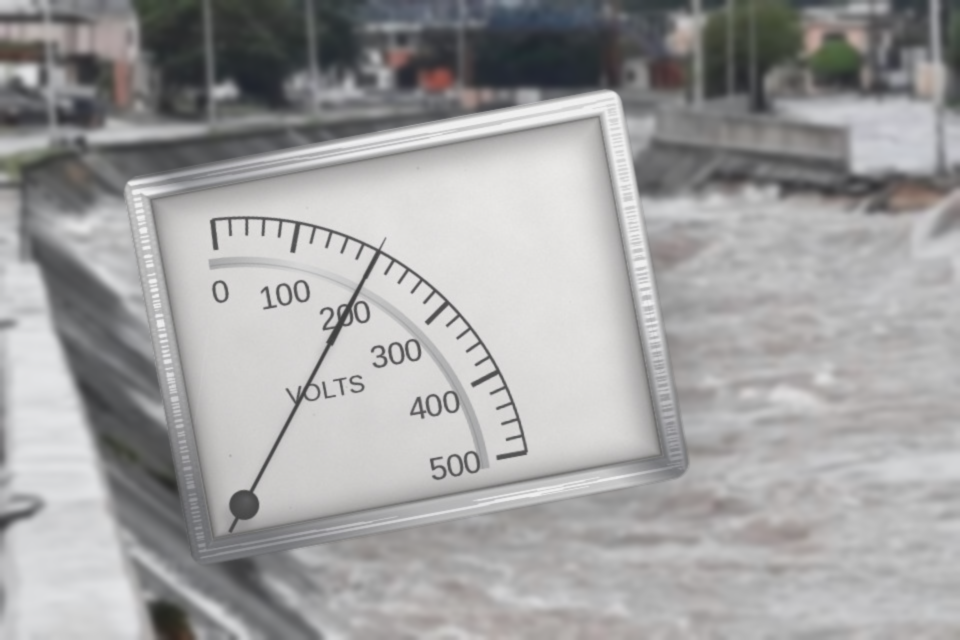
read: 200 V
